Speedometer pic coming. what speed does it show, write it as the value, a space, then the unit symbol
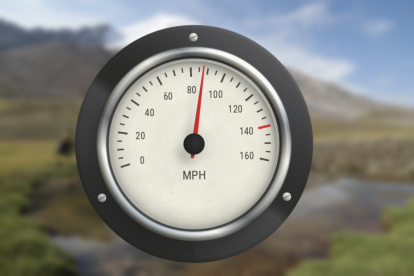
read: 87.5 mph
